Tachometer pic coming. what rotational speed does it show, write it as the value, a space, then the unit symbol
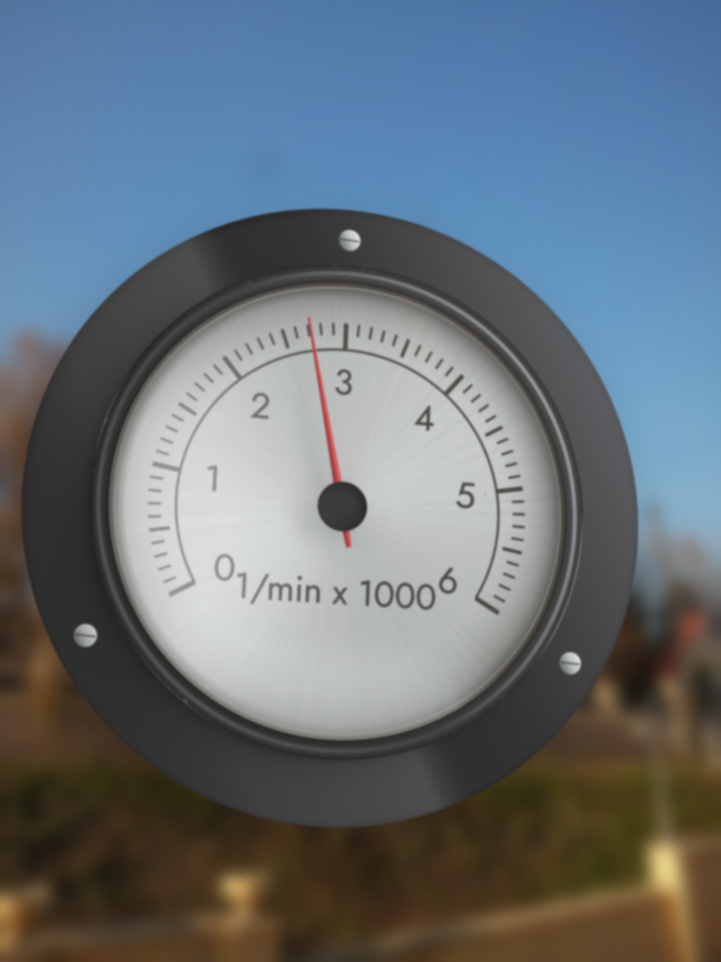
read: 2700 rpm
